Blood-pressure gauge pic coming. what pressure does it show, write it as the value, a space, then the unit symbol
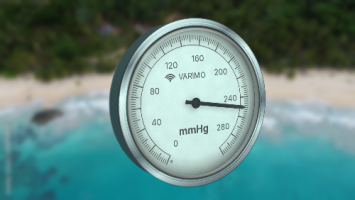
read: 250 mmHg
